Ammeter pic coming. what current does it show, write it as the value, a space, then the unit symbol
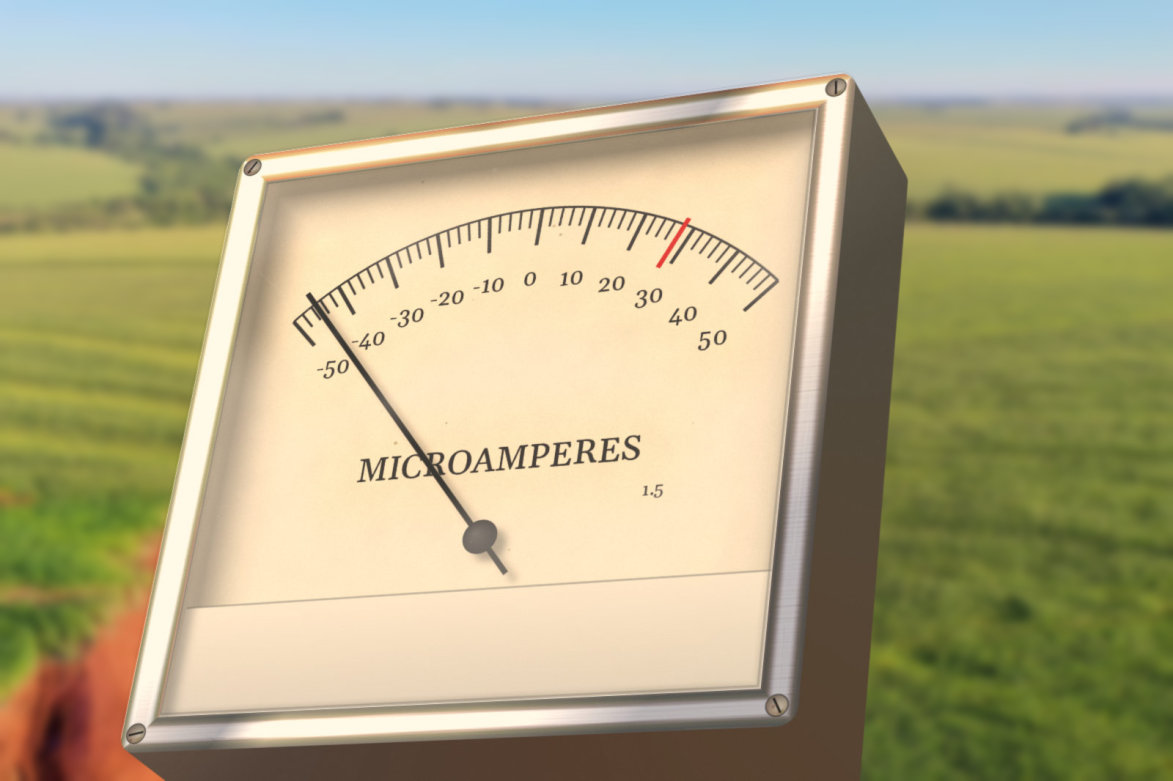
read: -45 µA
